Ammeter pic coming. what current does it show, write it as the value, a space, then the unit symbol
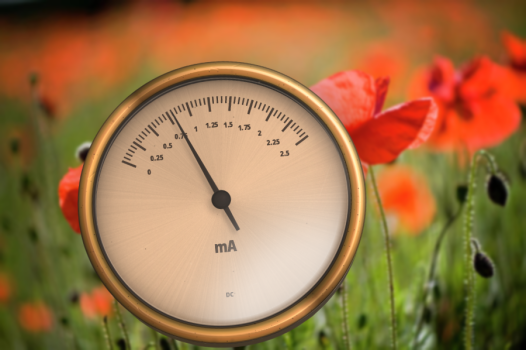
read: 0.8 mA
